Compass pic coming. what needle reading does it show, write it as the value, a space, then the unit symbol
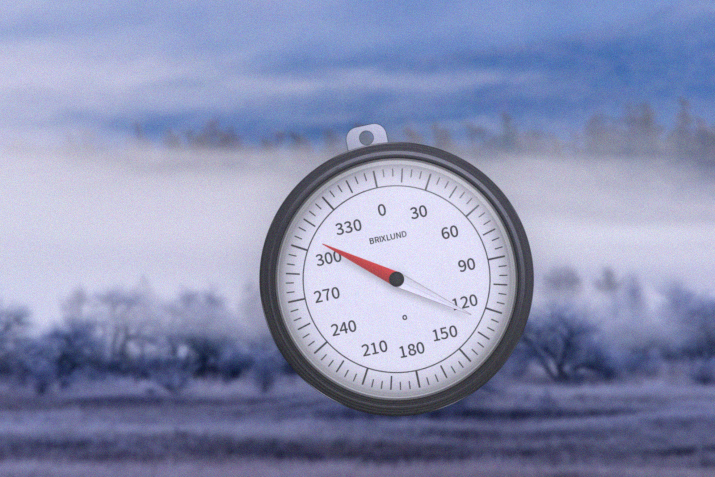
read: 307.5 °
